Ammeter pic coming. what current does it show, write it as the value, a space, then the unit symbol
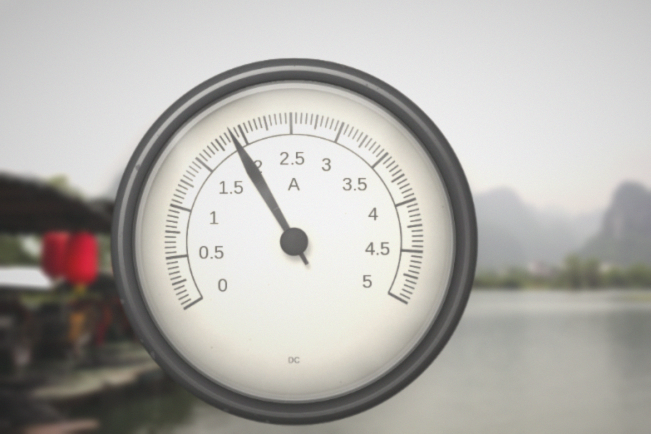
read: 1.9 A
